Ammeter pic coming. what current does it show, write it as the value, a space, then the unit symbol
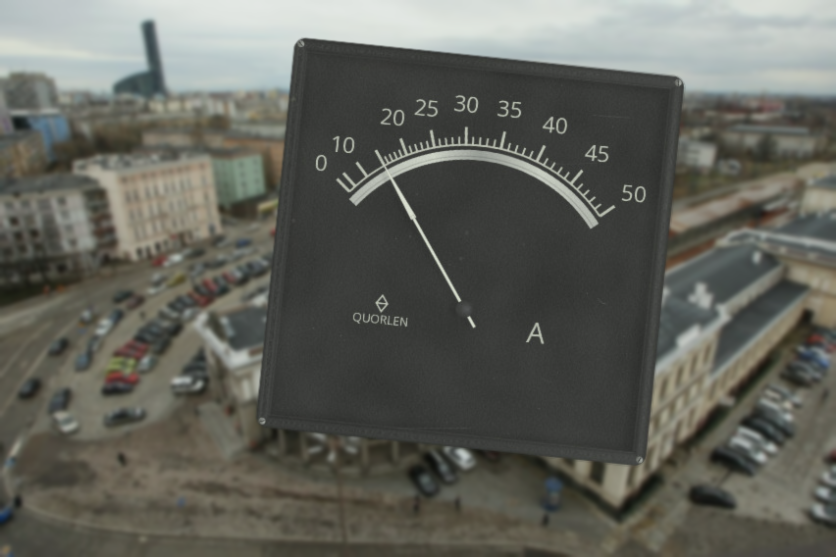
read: 15 A
